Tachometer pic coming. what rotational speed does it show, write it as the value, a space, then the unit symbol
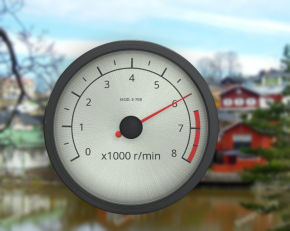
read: 6000 rpm
